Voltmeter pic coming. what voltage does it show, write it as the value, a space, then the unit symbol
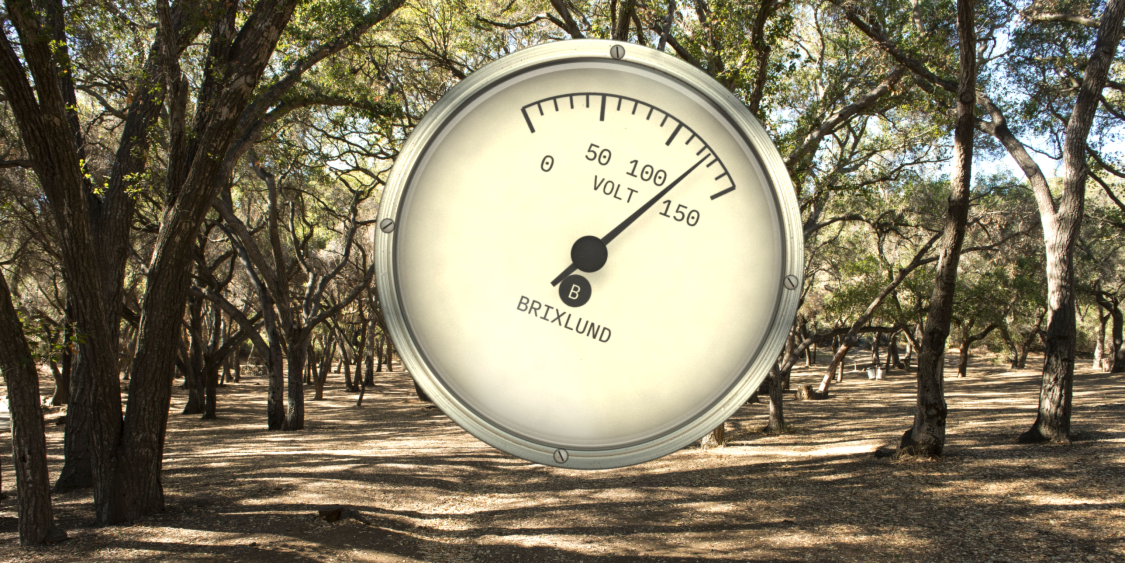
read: 125 V
